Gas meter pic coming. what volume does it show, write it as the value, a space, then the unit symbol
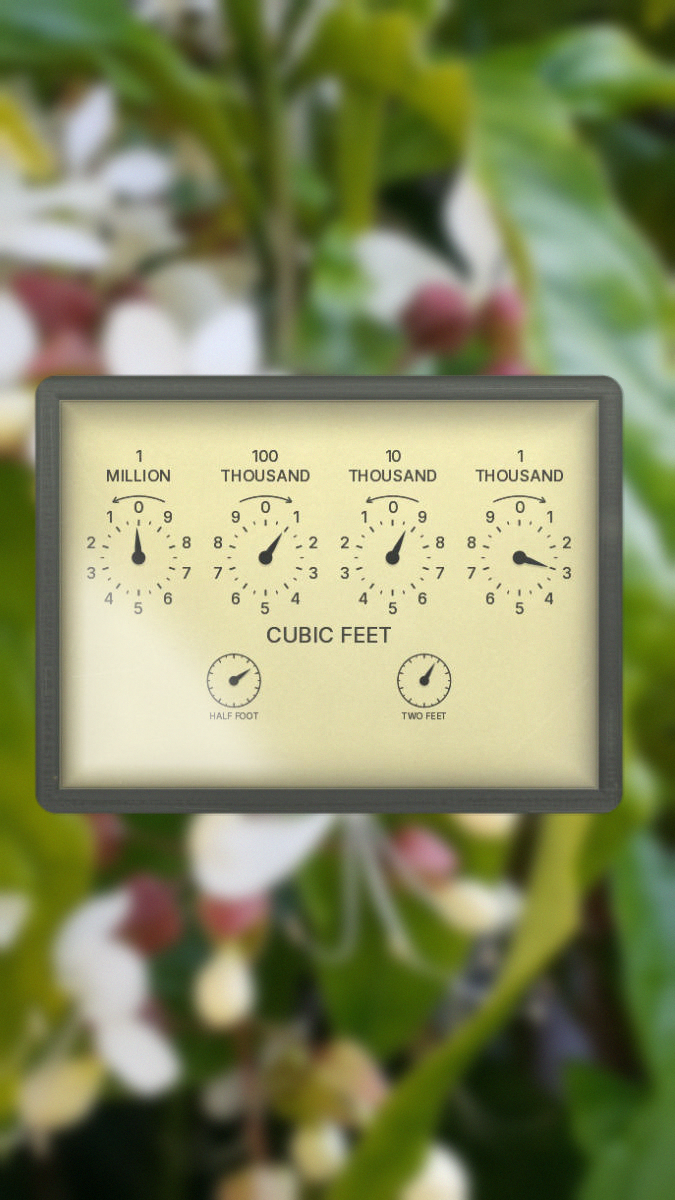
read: 9300 ft³
